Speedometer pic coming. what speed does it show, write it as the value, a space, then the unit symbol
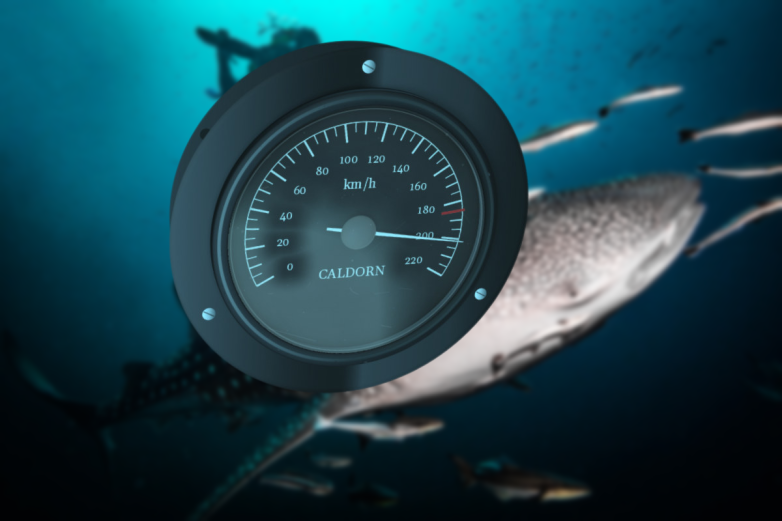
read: 200 km/h
